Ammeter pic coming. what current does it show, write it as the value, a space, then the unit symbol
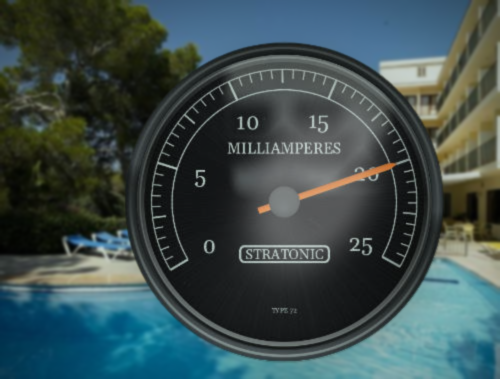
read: 20 mA
